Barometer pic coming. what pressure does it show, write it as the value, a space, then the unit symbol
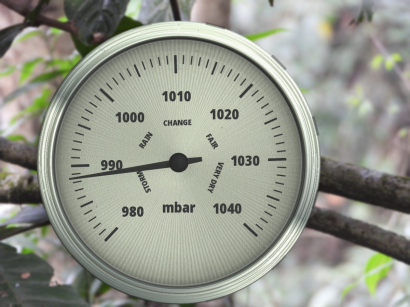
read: 988.5 mbar
